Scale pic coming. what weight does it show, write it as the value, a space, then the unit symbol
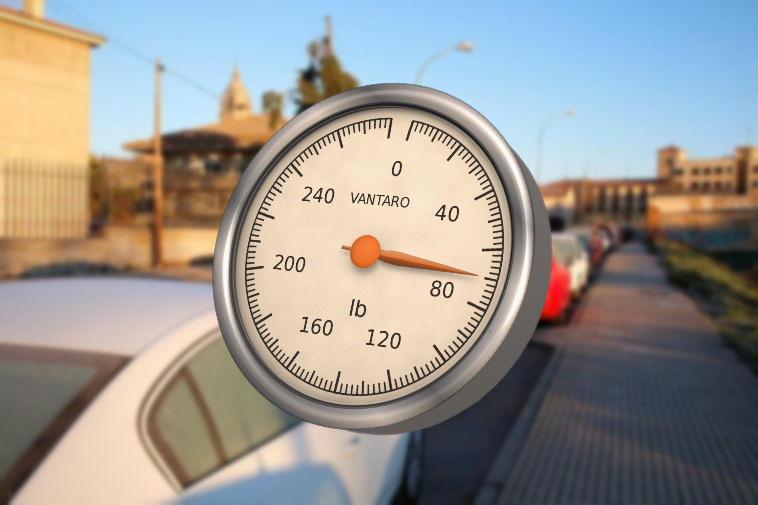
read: 70 lb
